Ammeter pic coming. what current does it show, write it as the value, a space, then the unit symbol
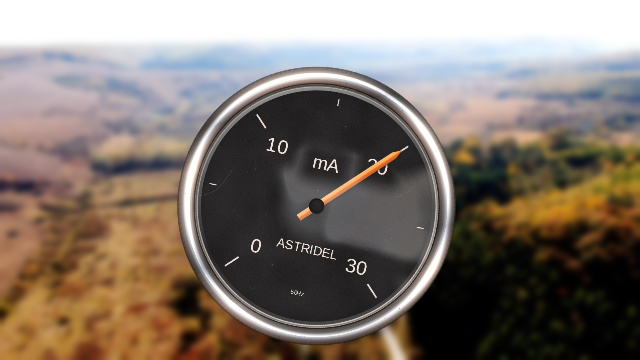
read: 20 mA
